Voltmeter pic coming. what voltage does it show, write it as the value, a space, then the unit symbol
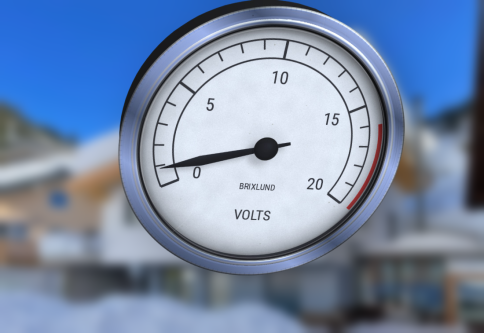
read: 1 V
